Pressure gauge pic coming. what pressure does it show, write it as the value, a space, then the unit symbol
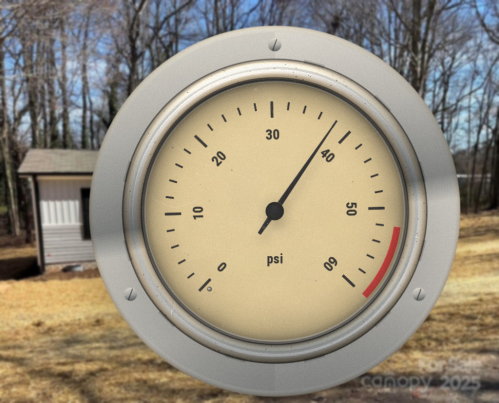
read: 38 psi
